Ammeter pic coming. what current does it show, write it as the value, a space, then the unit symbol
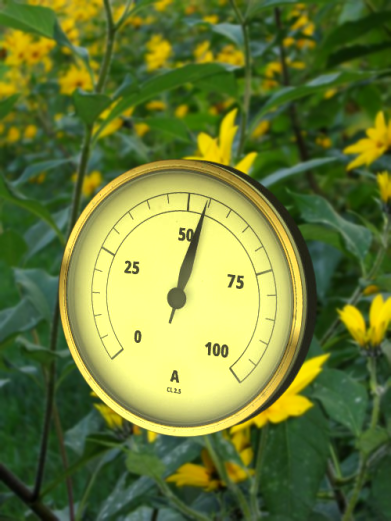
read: 55 A
